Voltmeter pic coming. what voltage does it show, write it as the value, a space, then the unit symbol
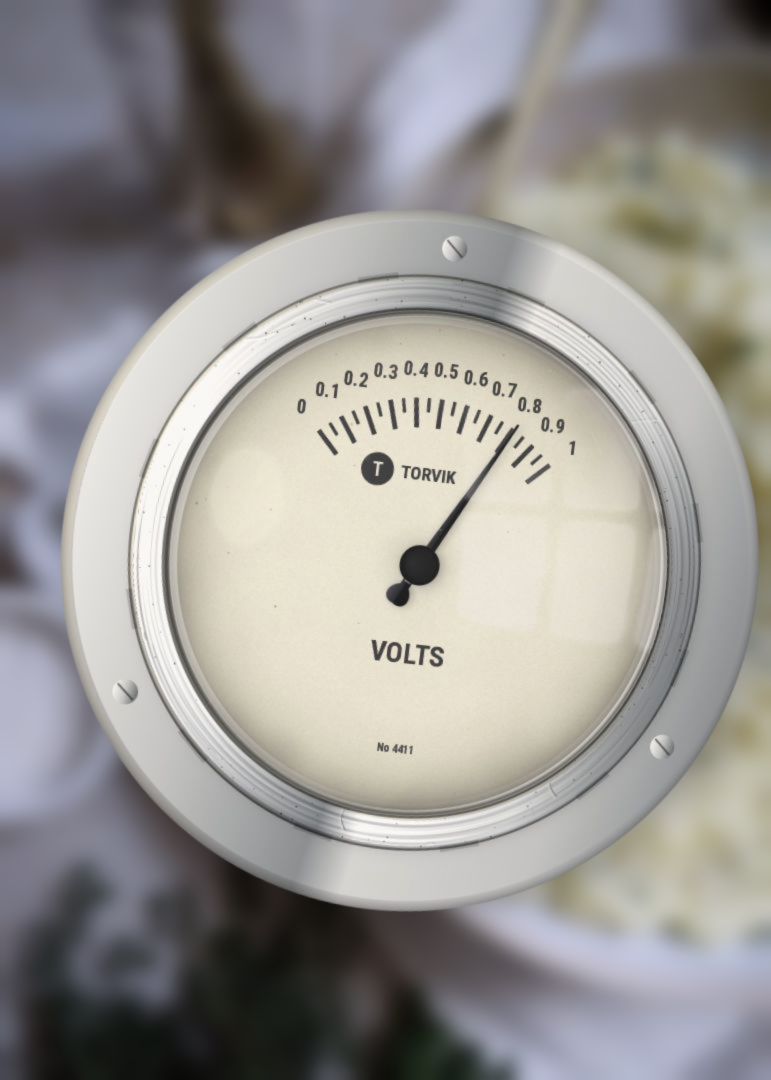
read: 0.8 V
